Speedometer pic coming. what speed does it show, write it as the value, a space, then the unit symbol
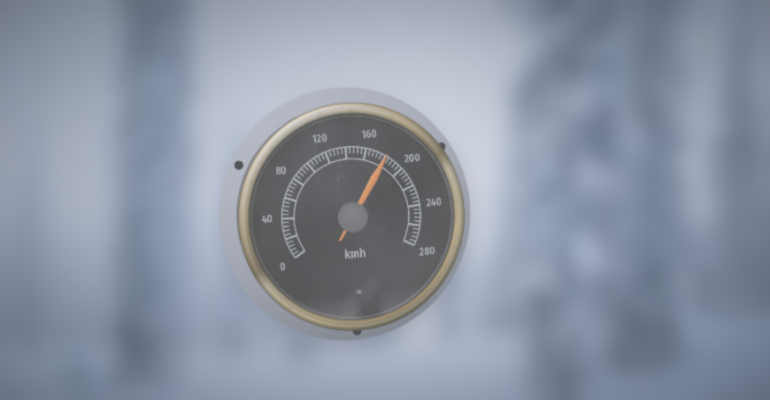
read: 180 km/h
